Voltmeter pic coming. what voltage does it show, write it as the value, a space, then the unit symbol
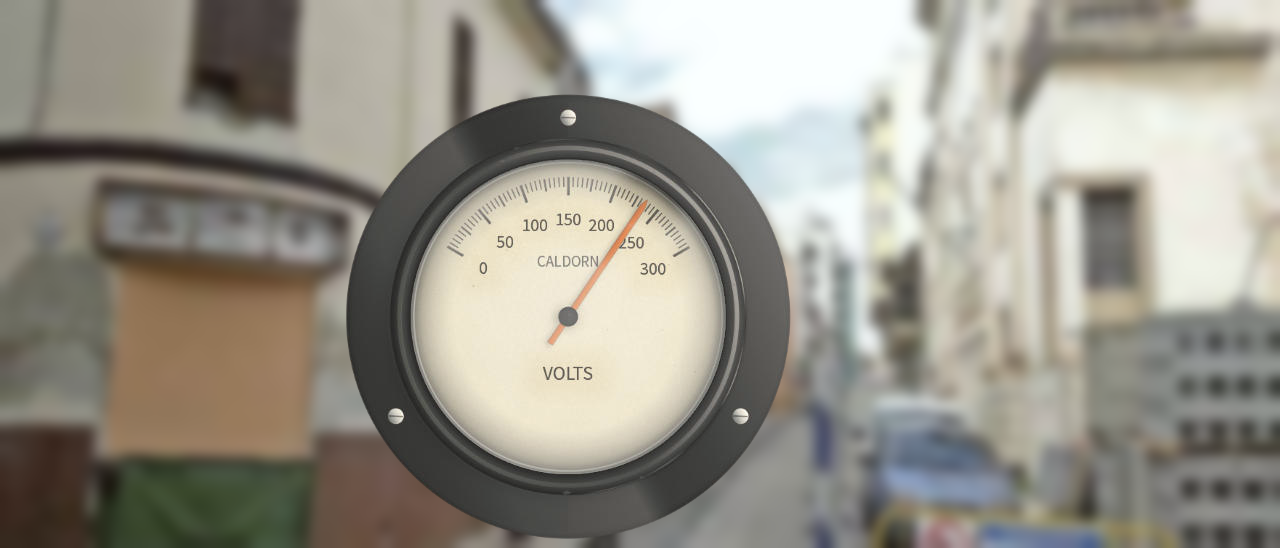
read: 235 V
